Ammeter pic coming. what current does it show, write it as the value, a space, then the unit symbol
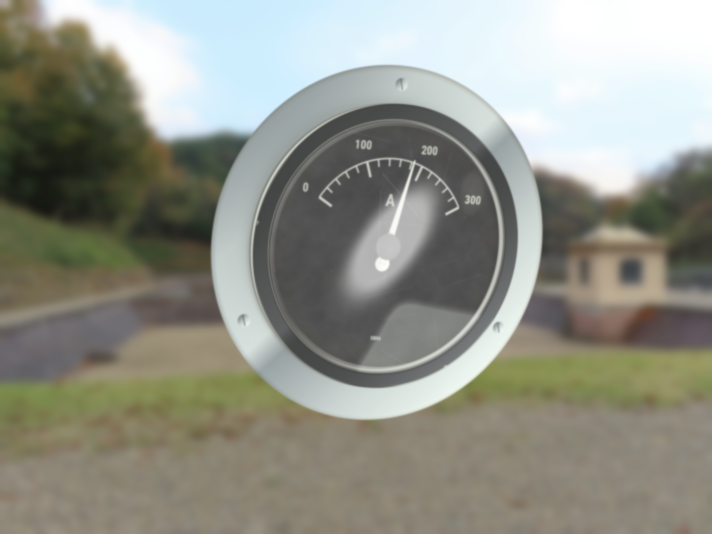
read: 180 A
